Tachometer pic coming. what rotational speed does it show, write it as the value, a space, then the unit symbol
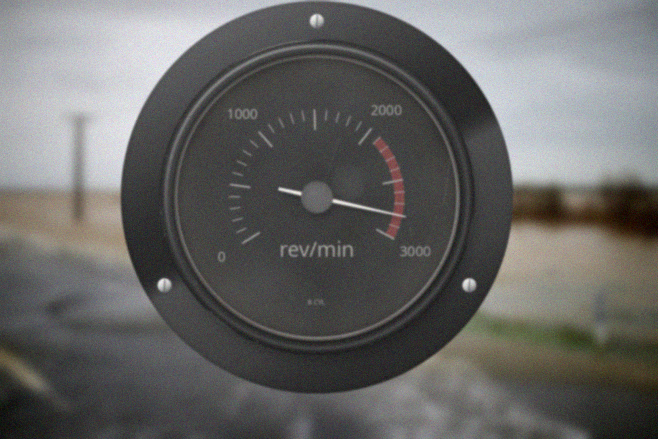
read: 2800 rpm
